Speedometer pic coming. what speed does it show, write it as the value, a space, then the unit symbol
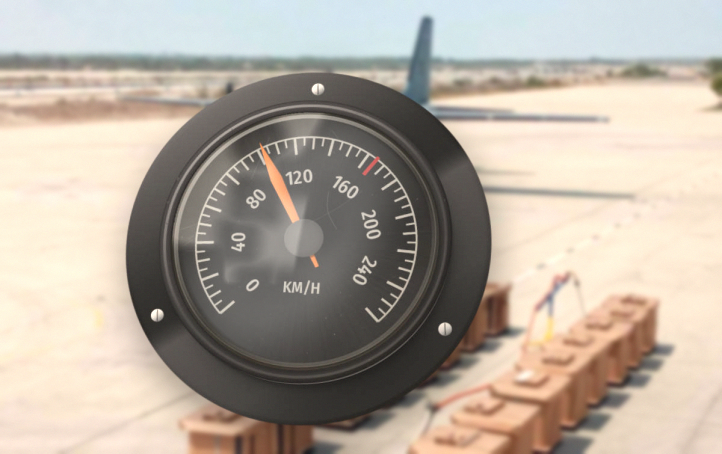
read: 102.5 km/h
